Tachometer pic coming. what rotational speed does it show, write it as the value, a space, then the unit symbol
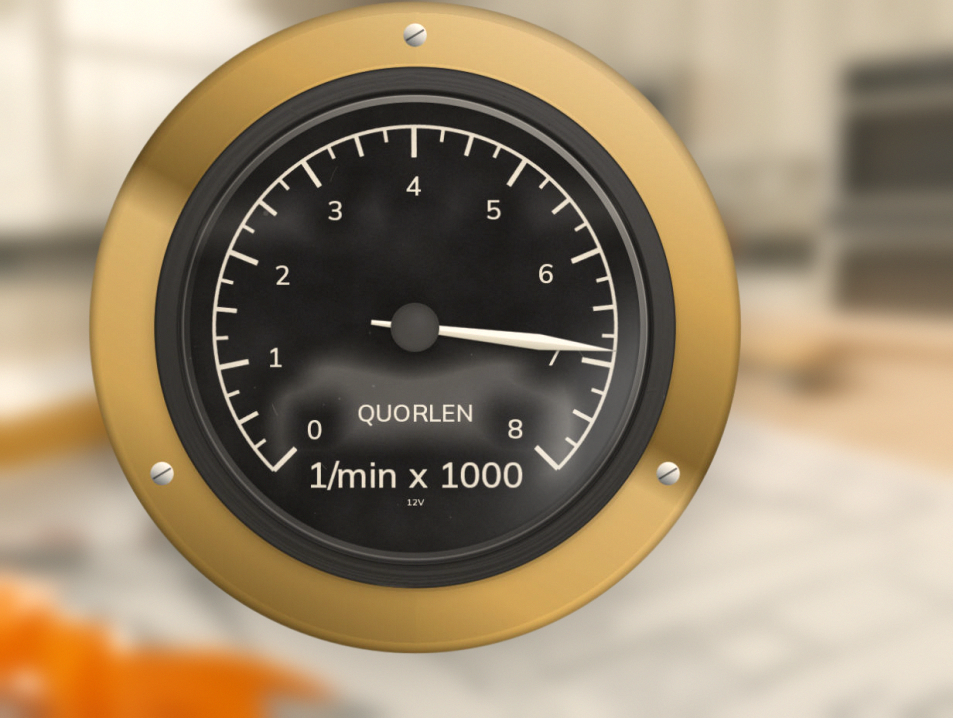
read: 6875 rpm
